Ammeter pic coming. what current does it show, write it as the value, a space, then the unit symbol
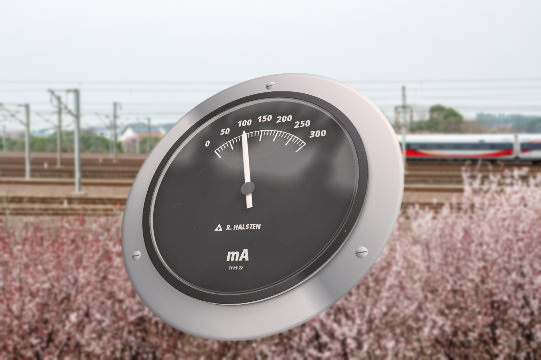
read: 100 mA
